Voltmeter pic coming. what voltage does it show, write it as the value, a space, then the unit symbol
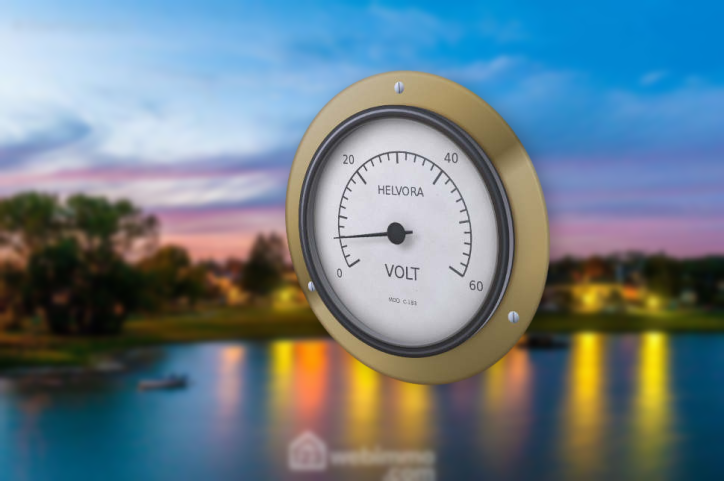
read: 6 V
